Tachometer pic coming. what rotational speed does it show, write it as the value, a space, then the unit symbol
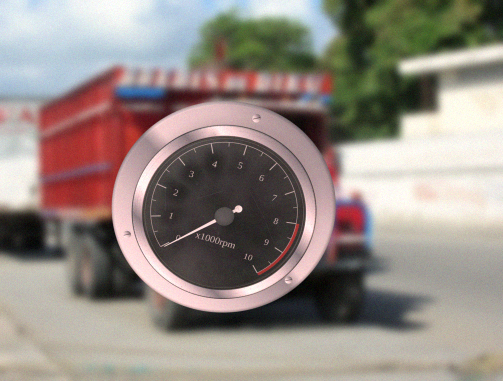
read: 0 rpm
